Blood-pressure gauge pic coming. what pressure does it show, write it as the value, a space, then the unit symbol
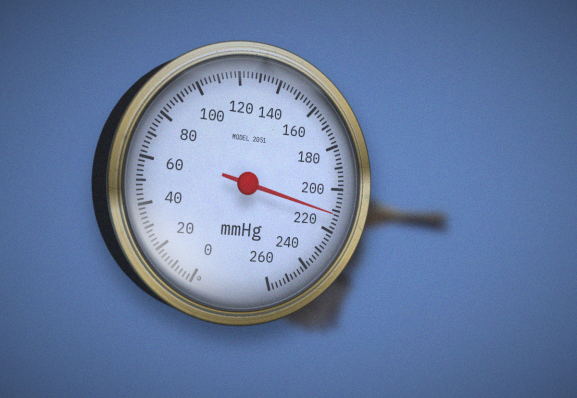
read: 212 mmHg
